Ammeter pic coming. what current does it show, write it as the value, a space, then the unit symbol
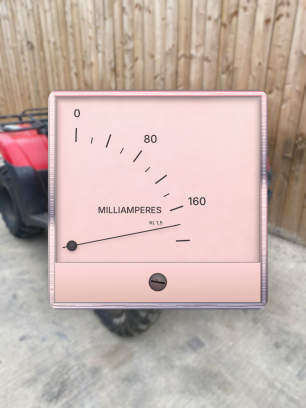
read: 180 mA
